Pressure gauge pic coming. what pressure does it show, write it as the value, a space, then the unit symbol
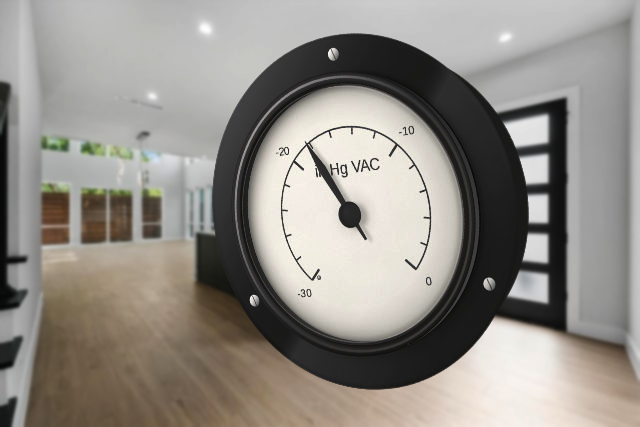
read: -18 inHg
